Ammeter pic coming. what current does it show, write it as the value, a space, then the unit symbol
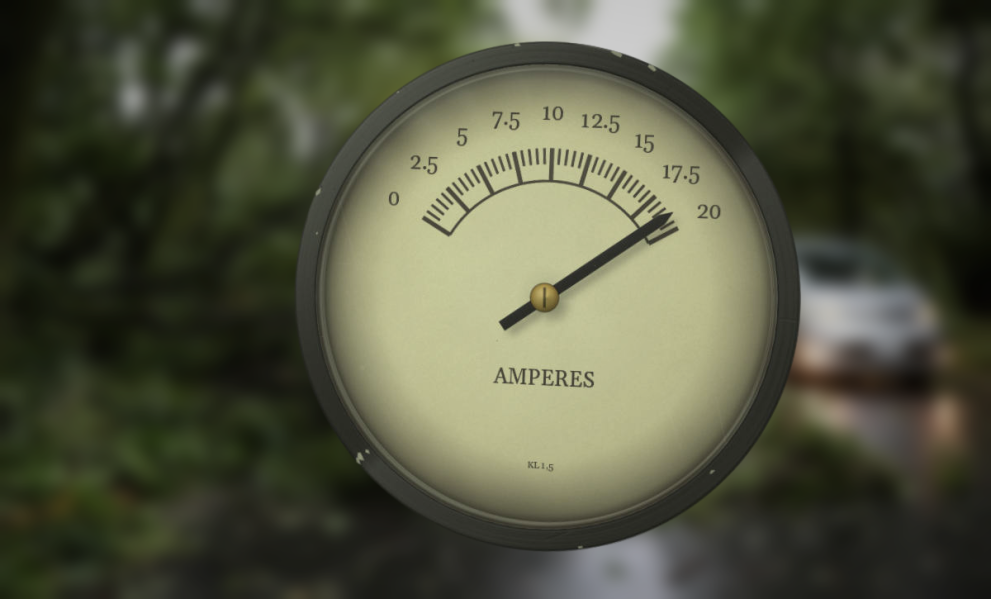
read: 19 A
